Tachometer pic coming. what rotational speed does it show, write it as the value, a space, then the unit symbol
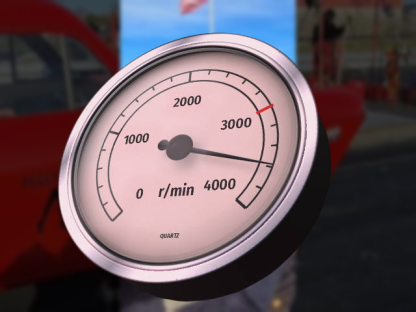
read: 3600 rpm
